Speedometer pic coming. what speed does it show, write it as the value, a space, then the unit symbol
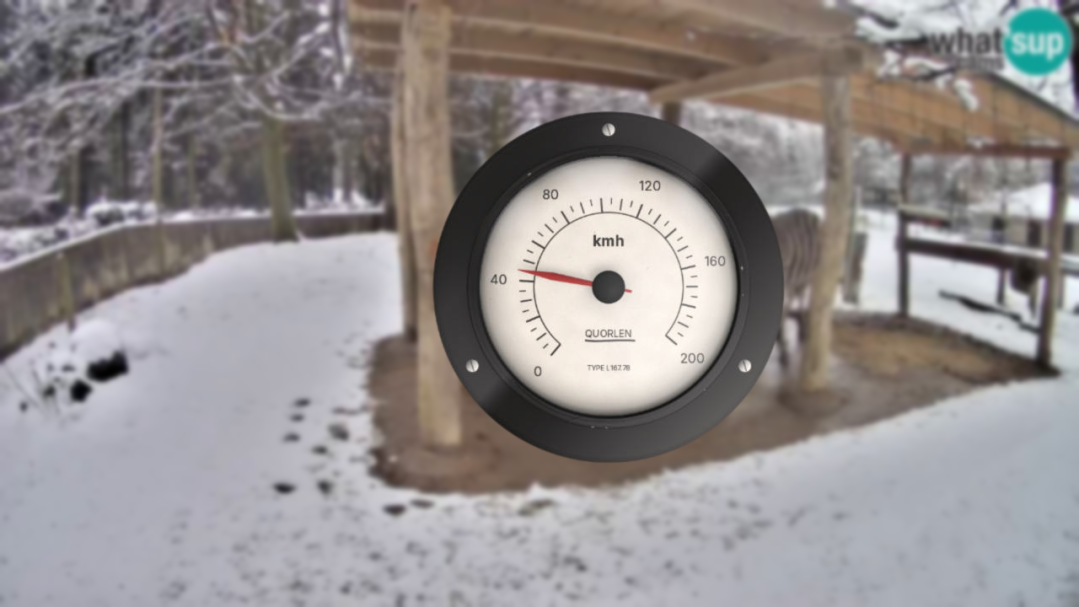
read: 45 km/h
